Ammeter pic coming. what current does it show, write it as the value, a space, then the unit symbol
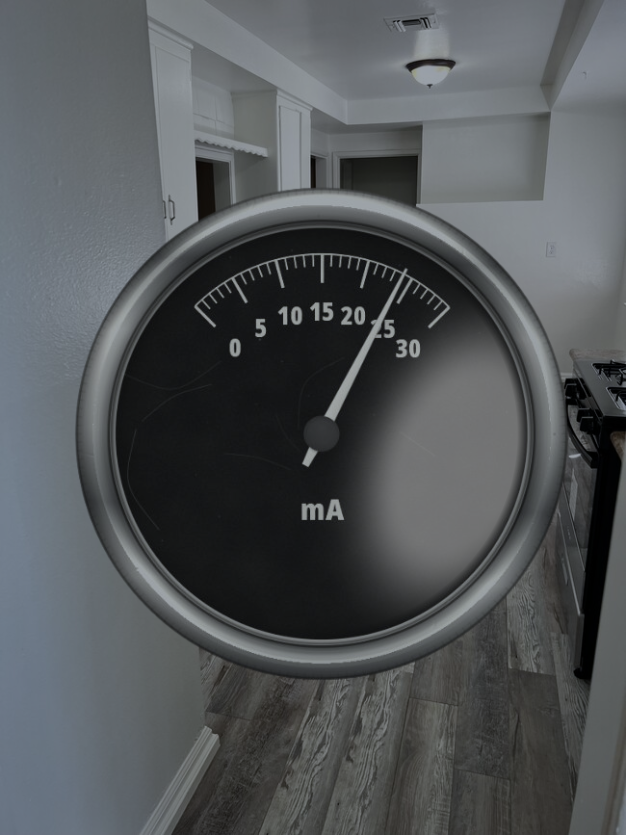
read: 24 mA
